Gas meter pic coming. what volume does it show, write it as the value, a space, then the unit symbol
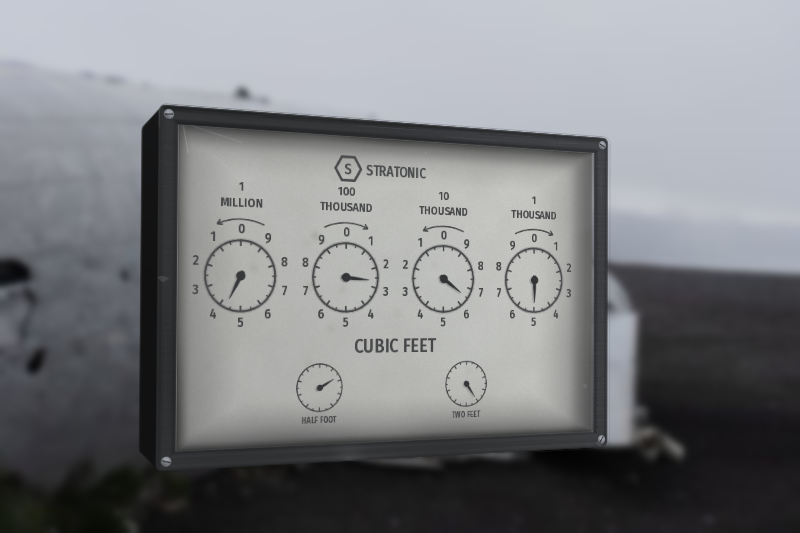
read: 426500 ft³
